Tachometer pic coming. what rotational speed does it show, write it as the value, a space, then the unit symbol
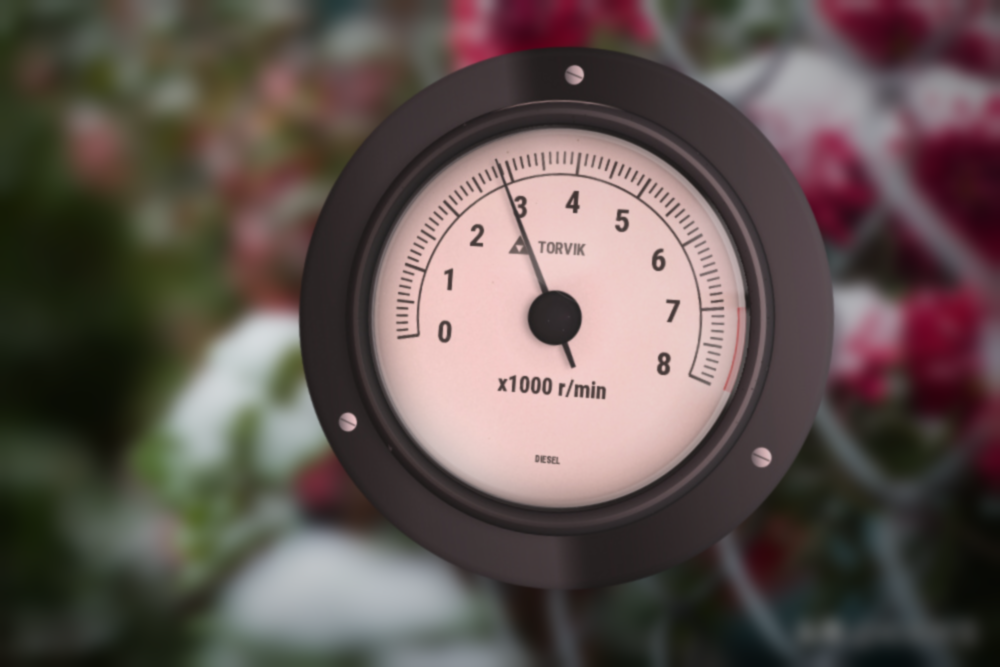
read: 2900 rpm
